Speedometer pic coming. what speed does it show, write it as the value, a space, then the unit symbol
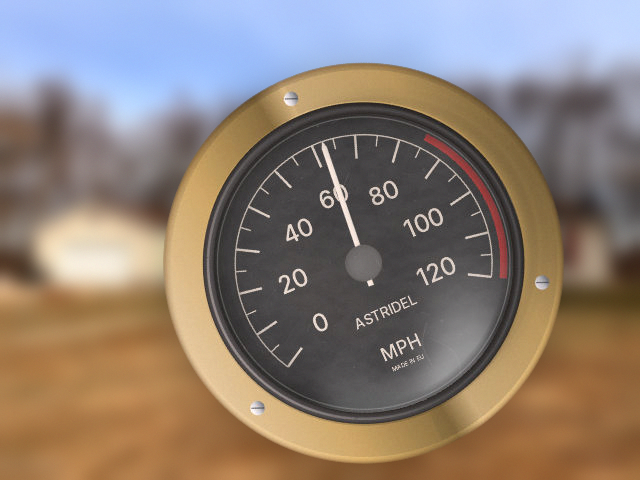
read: 62.5 mph
